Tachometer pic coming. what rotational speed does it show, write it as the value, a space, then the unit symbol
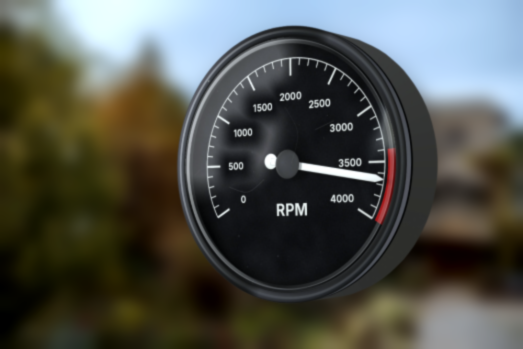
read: 3650 rpm
